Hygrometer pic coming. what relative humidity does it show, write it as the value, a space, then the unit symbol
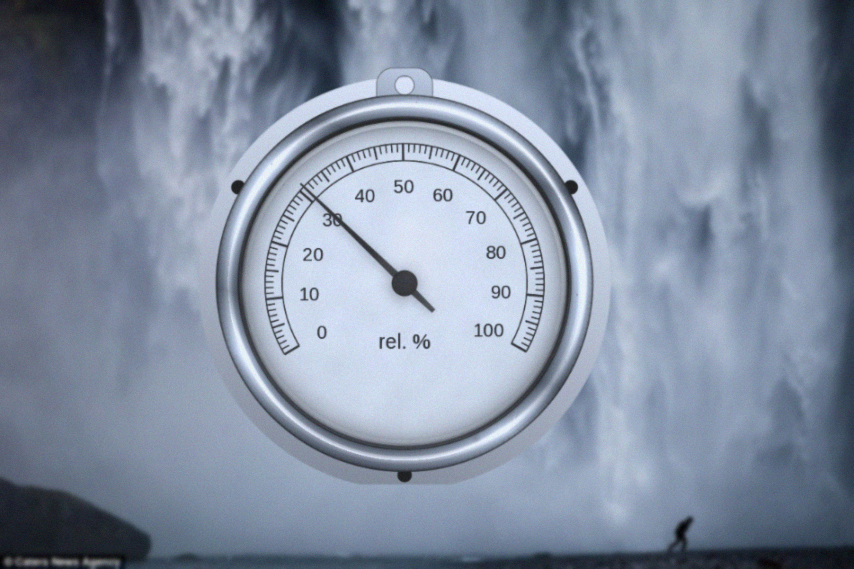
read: 31 %
